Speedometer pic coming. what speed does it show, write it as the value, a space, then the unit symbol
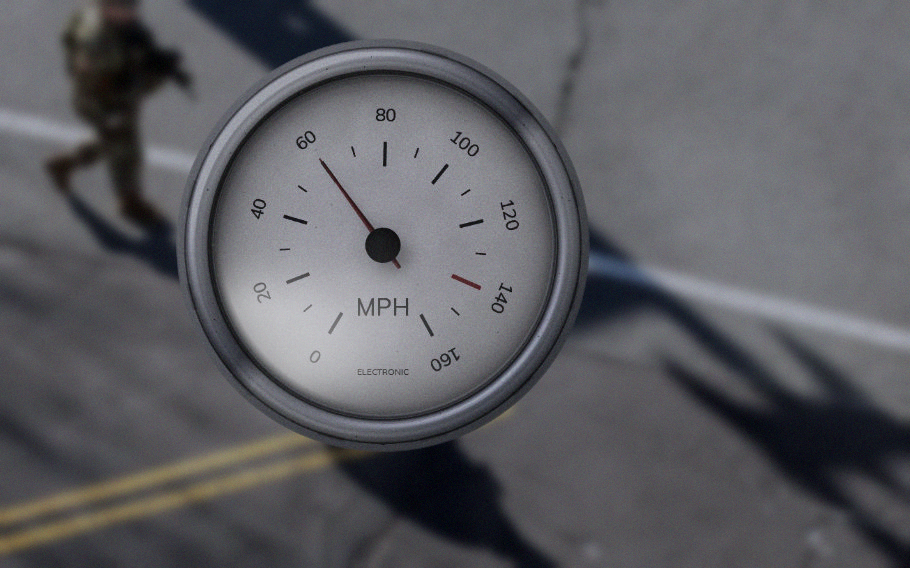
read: 60 mph
